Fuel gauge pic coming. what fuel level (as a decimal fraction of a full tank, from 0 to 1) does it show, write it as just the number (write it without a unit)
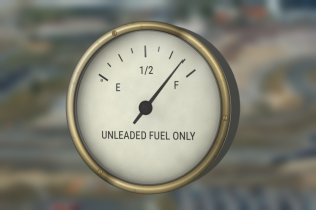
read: 0.875
